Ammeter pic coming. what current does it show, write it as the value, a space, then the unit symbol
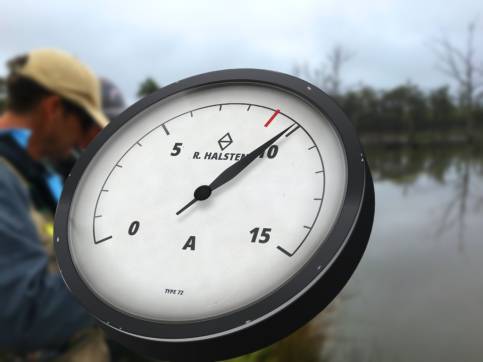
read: 10 A
